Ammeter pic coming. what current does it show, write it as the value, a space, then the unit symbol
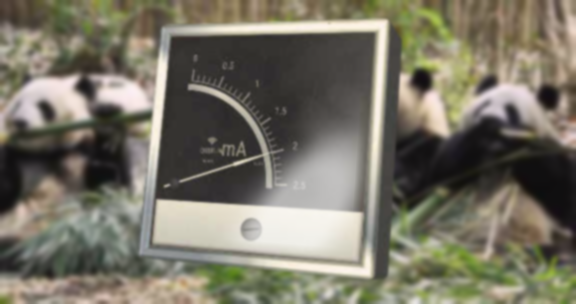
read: 2 mA
